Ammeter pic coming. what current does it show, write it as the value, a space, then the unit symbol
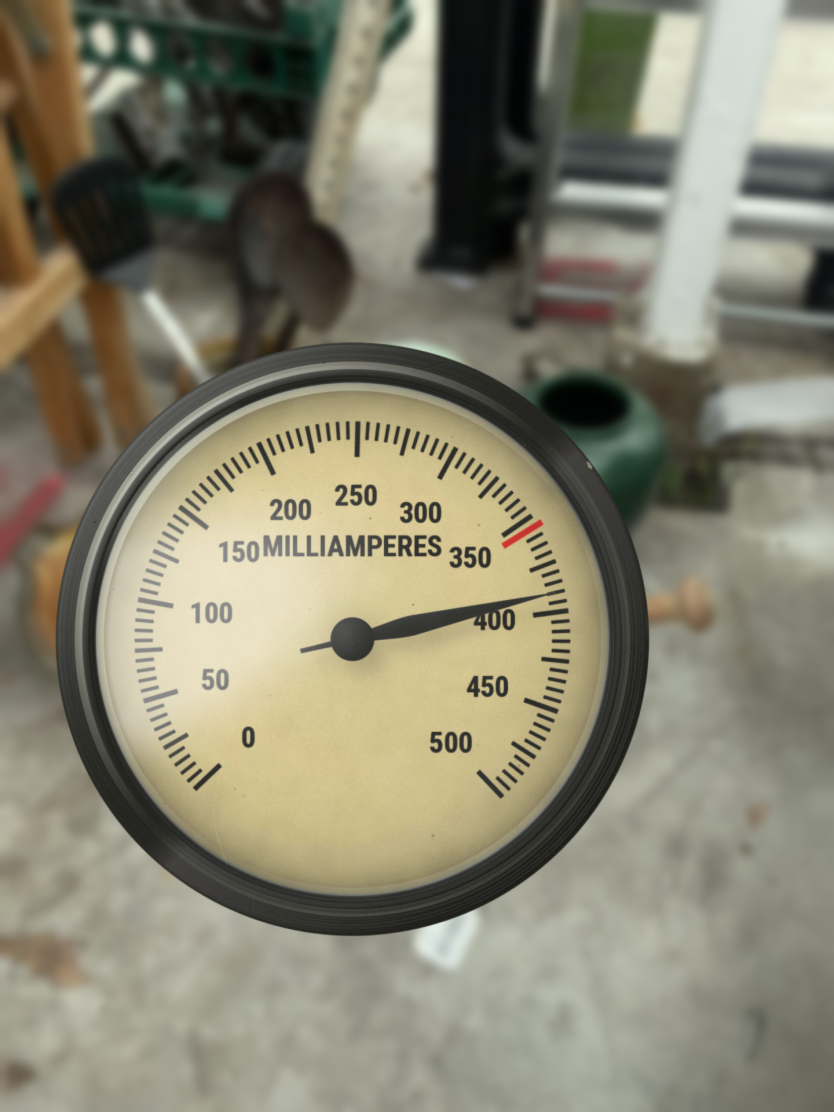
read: 390 mA
